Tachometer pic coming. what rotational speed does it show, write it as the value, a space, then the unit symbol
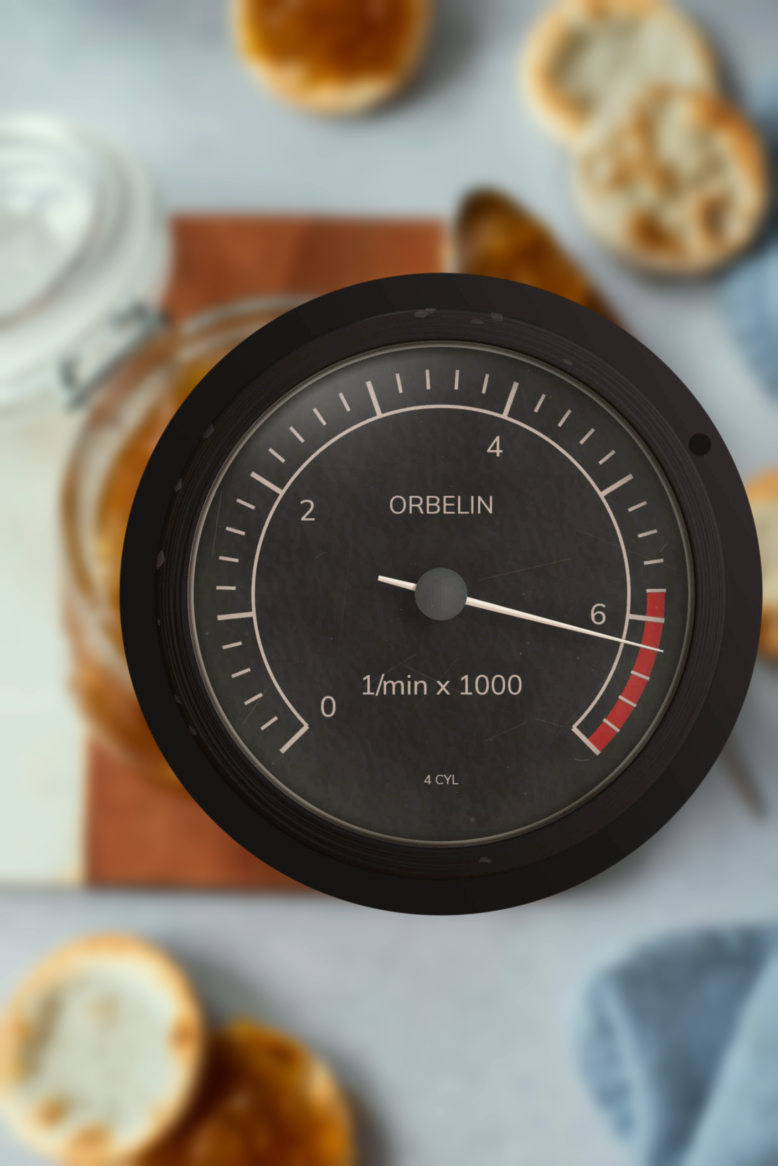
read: 6200 rpm
